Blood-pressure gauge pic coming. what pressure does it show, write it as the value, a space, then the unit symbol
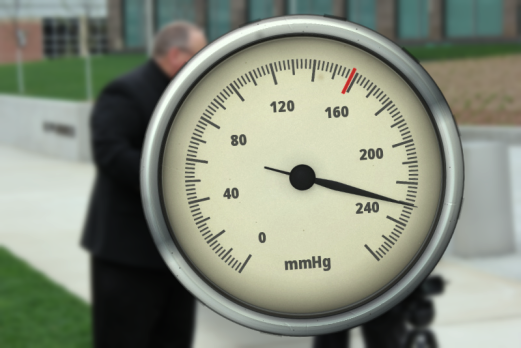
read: 230 mmHg
